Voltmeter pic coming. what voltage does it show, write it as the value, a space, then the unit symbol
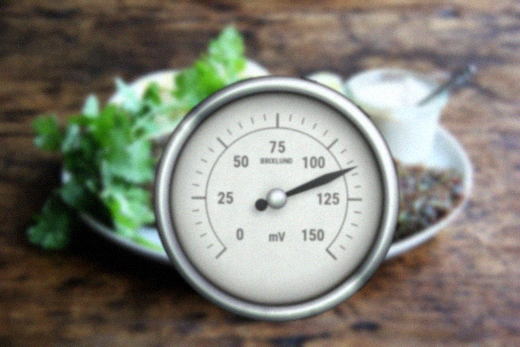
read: 112.5 mV
